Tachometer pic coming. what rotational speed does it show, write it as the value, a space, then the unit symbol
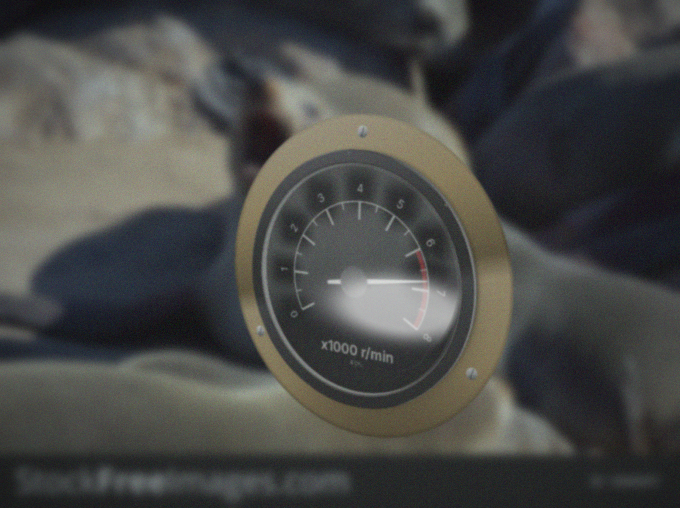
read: 6750 rpm
